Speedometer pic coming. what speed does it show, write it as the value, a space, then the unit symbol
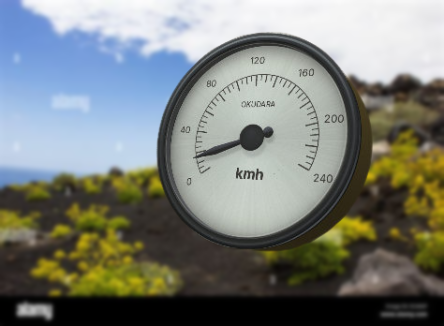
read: 15 km/h
